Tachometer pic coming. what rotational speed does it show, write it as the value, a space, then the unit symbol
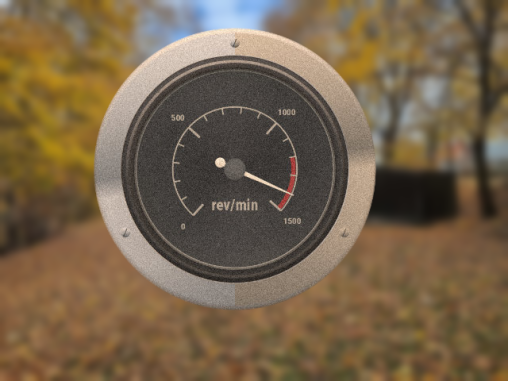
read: 1400 rpm
